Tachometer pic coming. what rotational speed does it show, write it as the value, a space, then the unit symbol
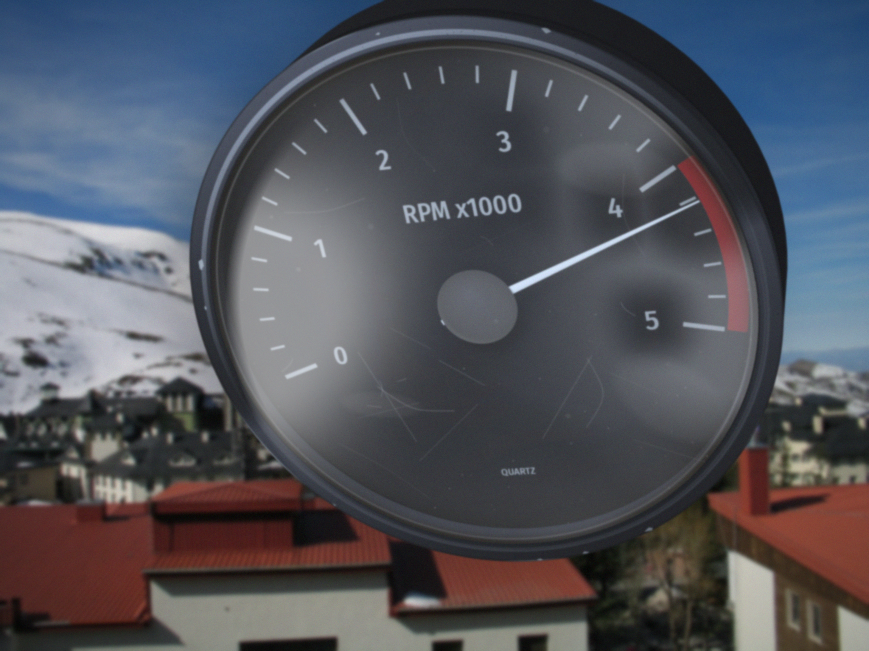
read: 4200 rpm
